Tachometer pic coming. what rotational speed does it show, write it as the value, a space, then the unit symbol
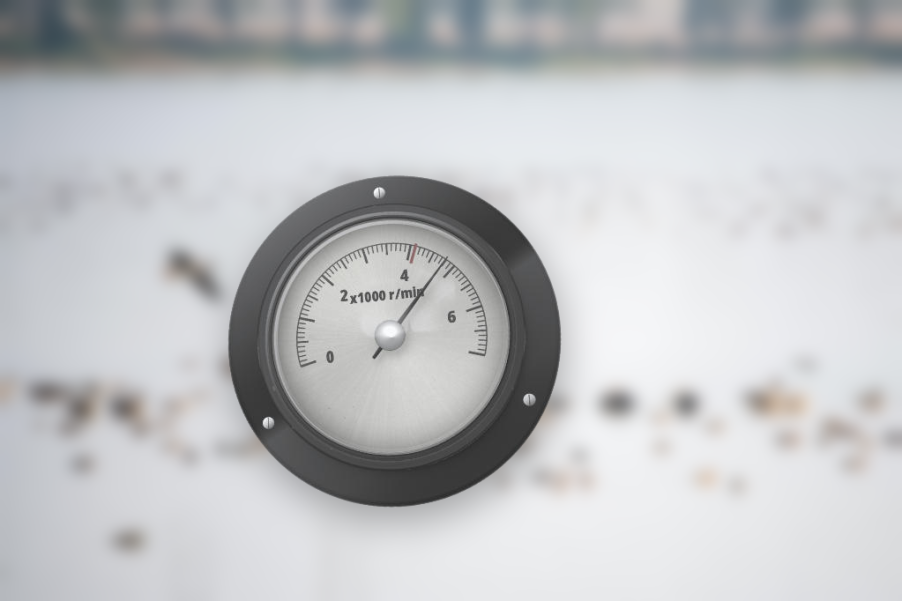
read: 4800 rpm
